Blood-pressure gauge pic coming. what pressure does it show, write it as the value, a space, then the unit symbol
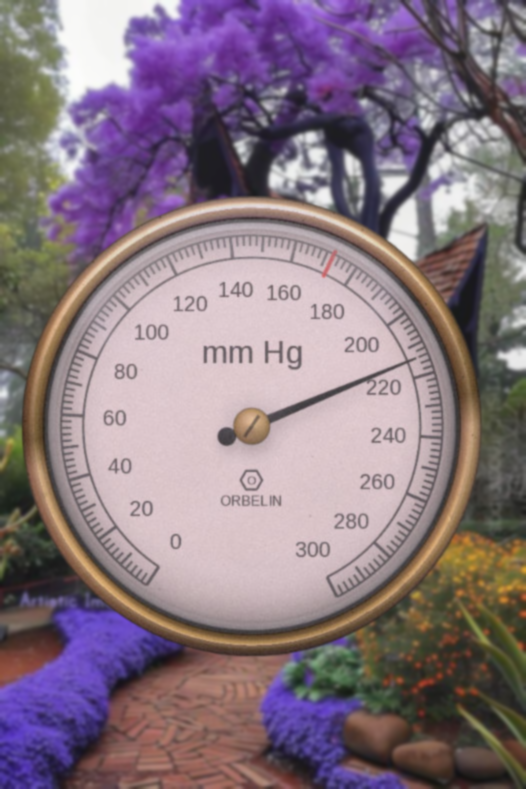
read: 214 mmHg
